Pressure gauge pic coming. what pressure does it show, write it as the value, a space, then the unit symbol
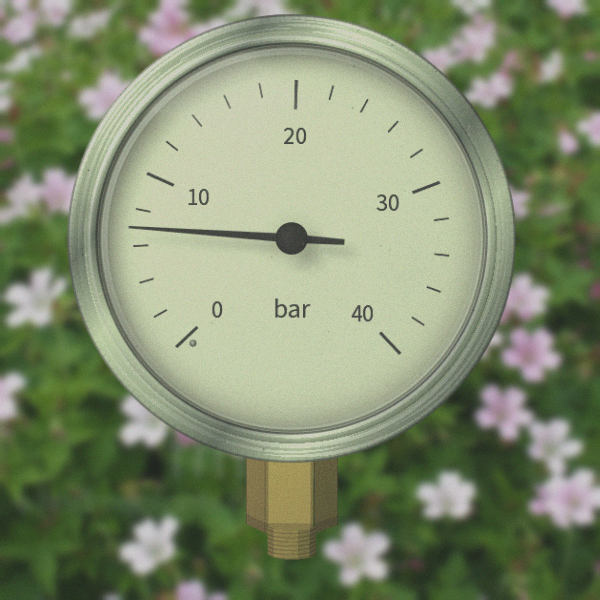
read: 7 bar
